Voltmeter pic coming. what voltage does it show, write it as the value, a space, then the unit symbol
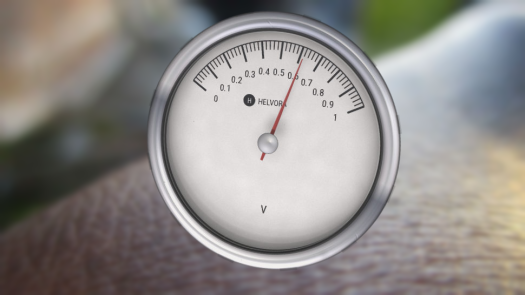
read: 0.62 V
